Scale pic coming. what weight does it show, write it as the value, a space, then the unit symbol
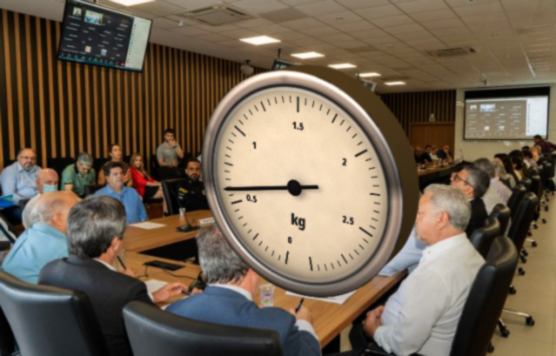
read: 0.6 kg
